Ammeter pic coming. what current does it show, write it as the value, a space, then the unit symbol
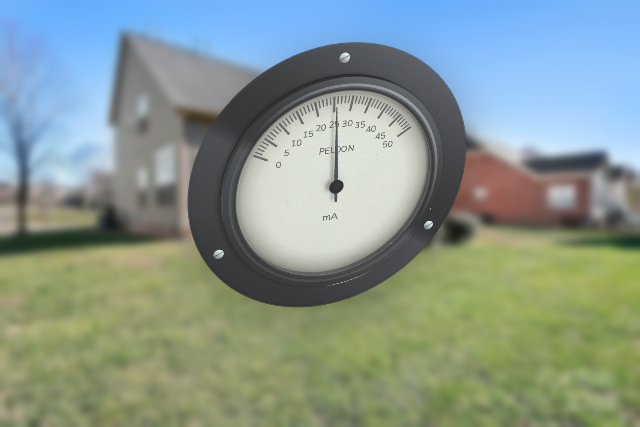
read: 25 mA
